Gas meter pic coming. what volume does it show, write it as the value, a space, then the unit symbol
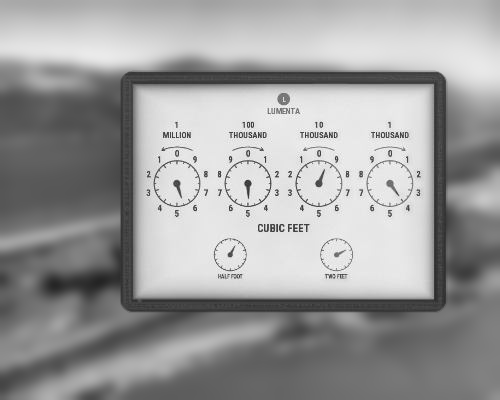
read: 549400 ft³
